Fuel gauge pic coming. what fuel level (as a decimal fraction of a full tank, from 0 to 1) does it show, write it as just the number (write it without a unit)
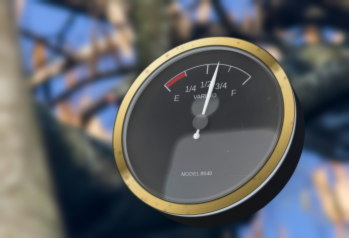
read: 0.625
